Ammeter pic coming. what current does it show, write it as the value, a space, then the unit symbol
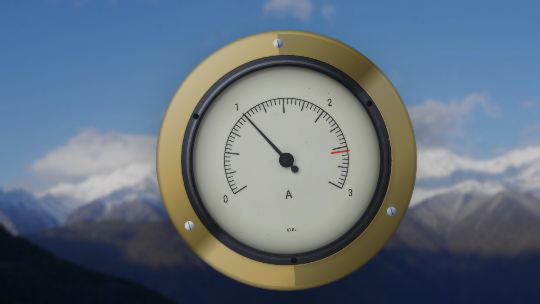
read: 1 A
